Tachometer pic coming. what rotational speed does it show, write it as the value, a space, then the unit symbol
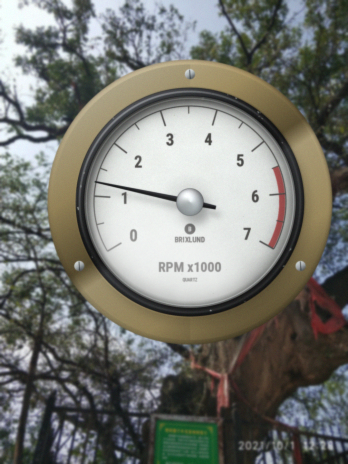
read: 1250 rpm
